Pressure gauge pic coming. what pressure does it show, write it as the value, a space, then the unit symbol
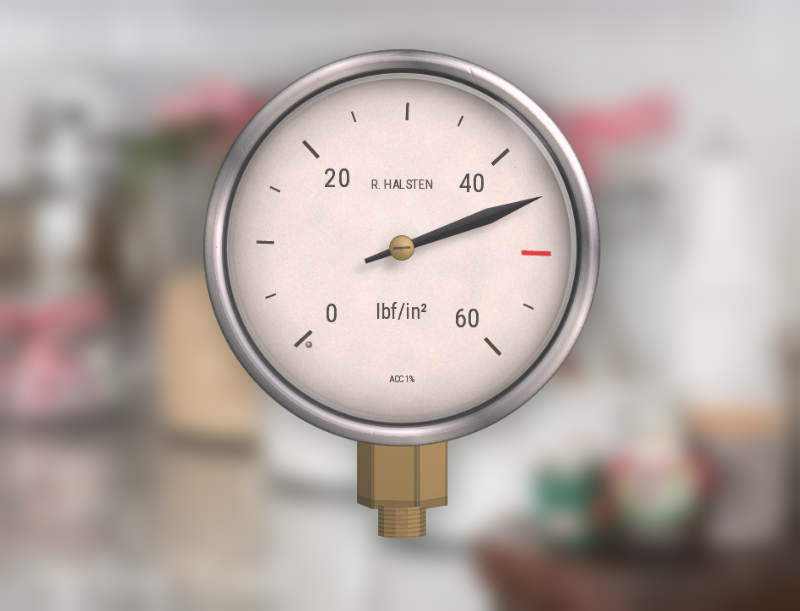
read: 45 psi
